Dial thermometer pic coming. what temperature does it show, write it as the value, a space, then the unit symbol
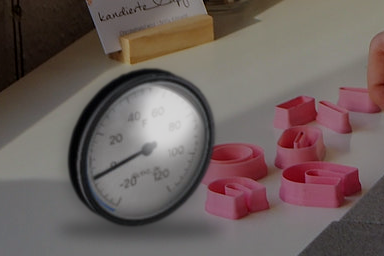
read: 0 °F
